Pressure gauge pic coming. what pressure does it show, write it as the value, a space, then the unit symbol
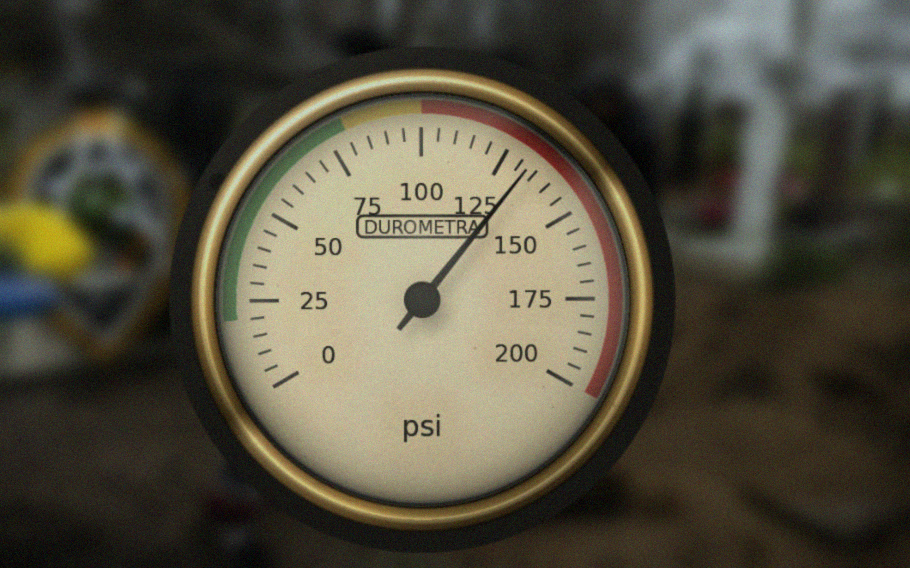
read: 132.5 psi
